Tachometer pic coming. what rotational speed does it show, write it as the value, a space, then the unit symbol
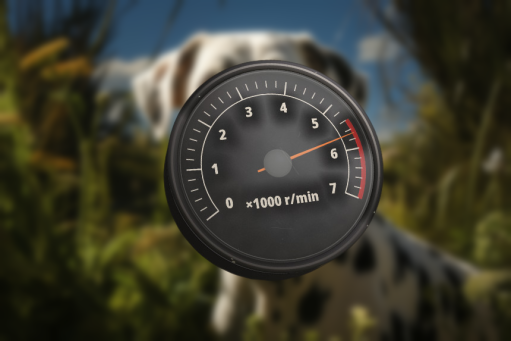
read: 5700 rpm
